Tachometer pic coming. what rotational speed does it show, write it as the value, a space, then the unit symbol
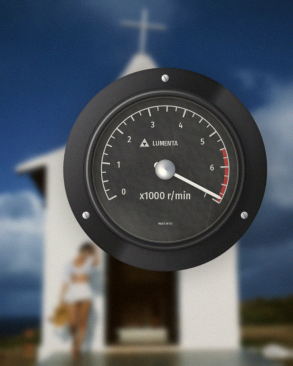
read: 6875 rpm
